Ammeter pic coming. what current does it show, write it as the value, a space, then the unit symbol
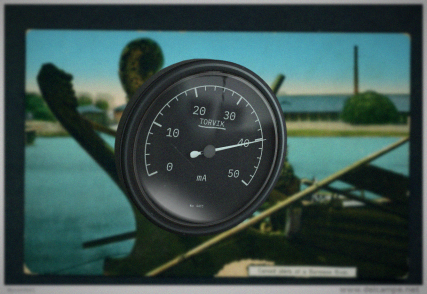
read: 40 mA
